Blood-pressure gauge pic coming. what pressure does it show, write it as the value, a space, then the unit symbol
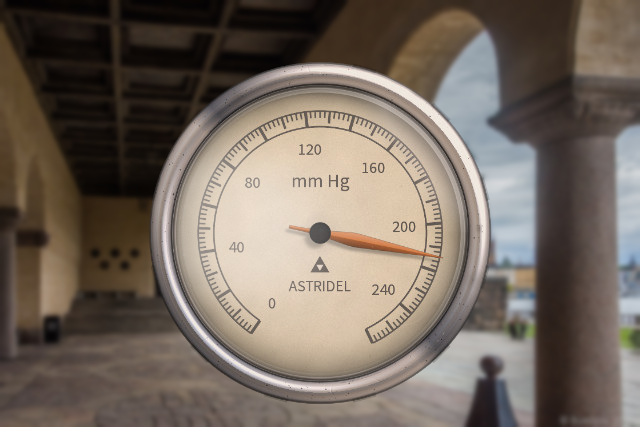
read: 214 mmHg
